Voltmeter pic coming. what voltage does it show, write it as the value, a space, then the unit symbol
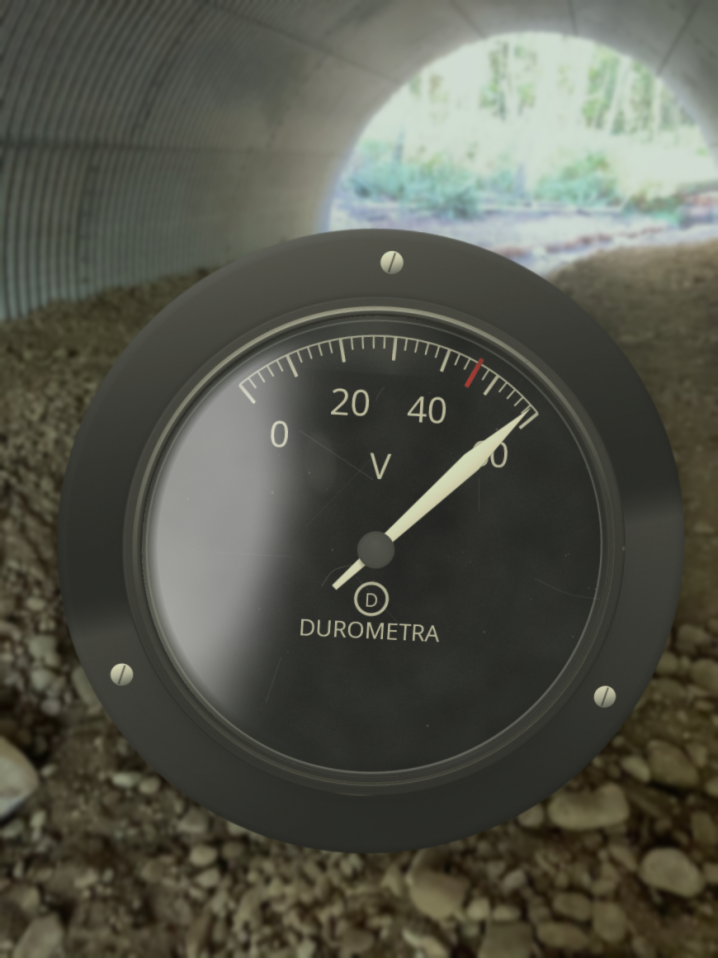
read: 58 V
